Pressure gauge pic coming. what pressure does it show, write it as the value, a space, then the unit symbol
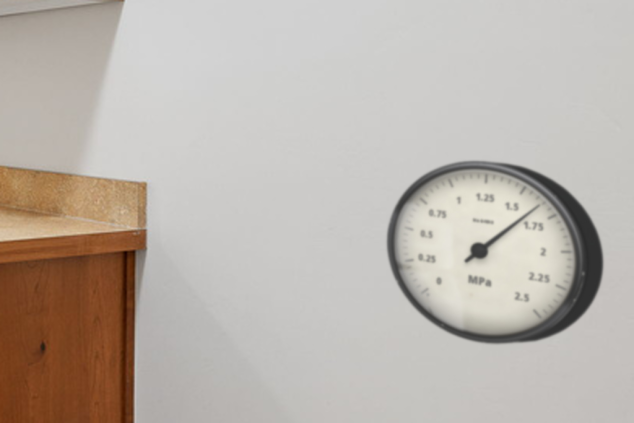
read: 1.65 MPa
